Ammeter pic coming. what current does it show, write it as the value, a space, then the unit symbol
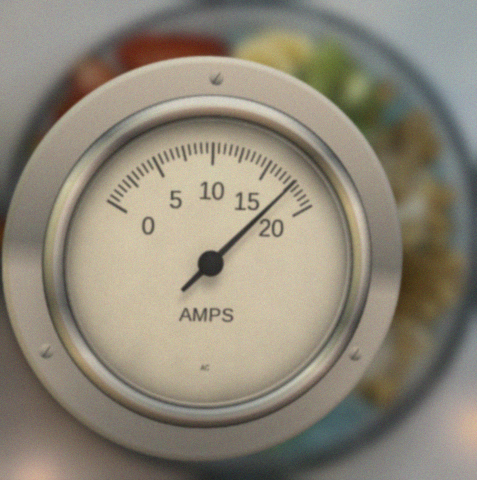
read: 17.5 A
